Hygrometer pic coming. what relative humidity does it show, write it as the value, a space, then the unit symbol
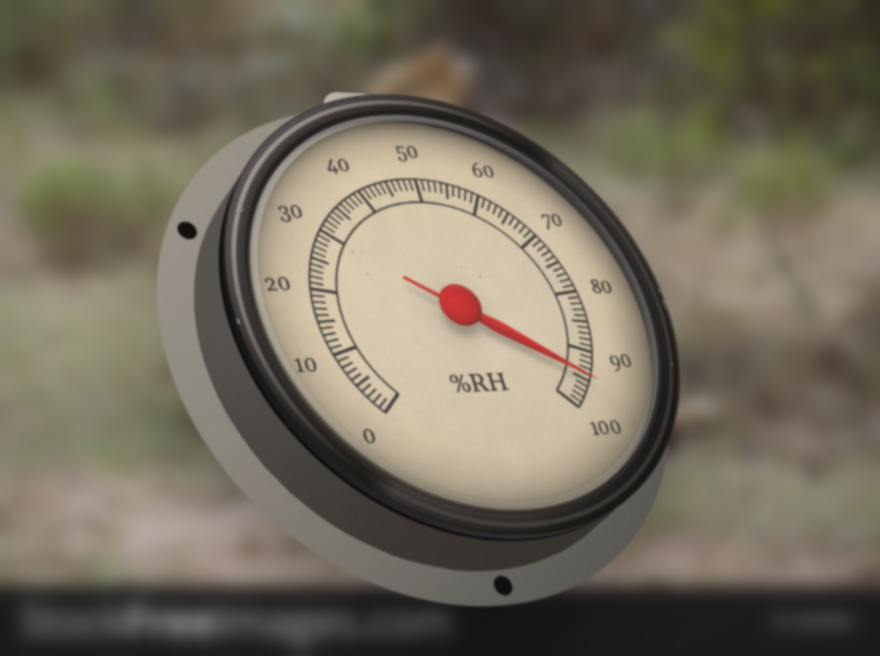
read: 95 %
